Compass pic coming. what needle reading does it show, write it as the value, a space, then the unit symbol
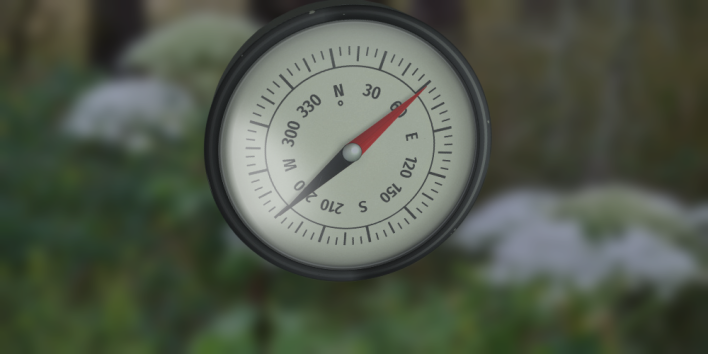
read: 60 °
